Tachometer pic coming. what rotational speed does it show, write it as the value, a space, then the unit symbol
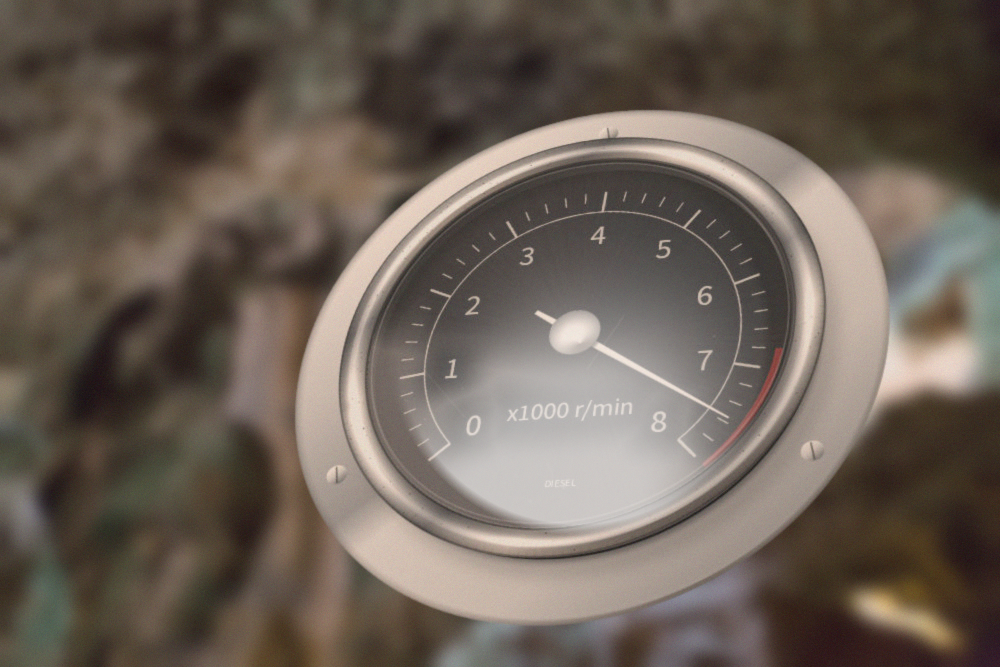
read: 7600 rpm
